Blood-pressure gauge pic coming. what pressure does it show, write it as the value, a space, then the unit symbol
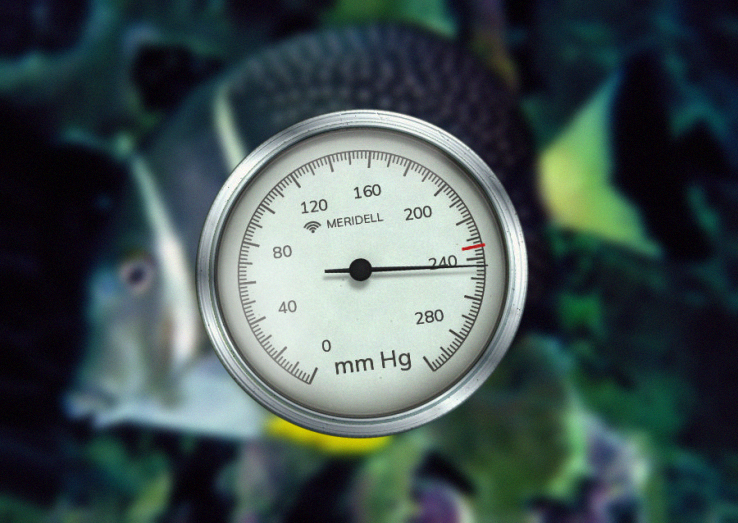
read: 244 mmHg
